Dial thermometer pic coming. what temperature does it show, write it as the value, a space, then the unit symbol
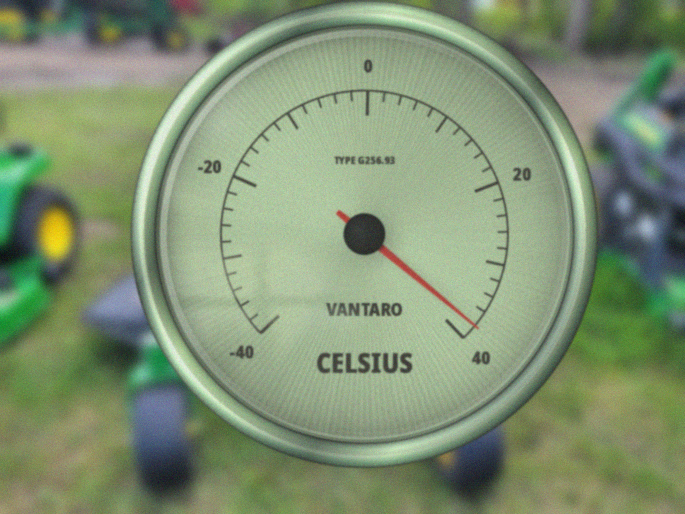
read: 38 °C
